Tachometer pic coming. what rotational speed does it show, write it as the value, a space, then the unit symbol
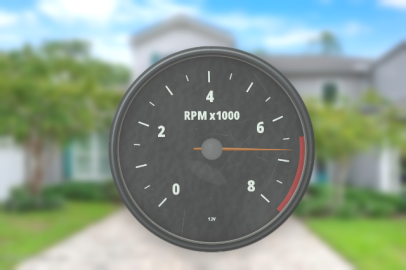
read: 6750 rpm
